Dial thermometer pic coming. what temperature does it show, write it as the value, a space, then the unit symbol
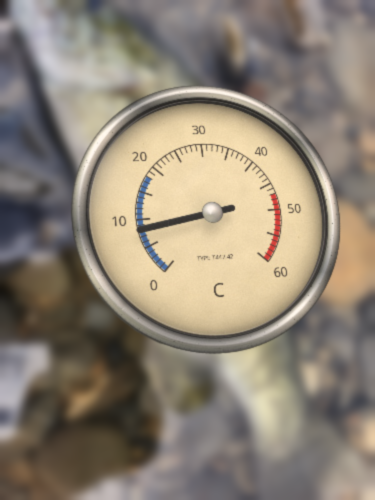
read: 8 °C
